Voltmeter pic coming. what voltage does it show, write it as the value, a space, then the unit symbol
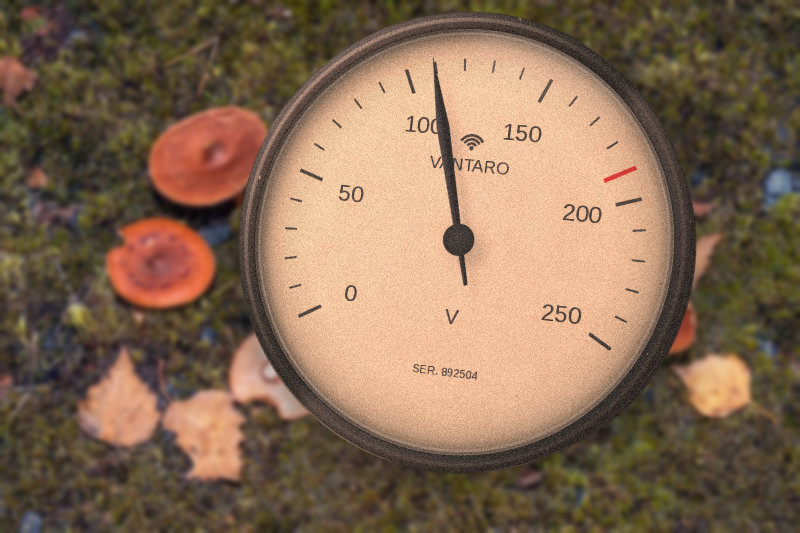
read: 110 V
